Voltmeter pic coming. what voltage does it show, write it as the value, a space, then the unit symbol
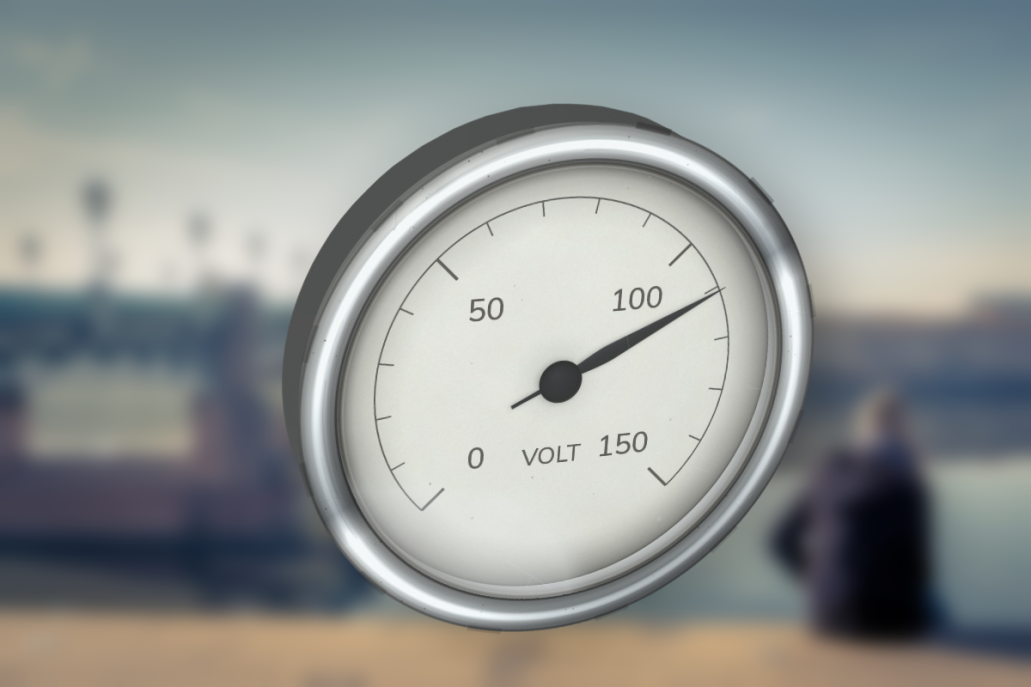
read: 110 V
